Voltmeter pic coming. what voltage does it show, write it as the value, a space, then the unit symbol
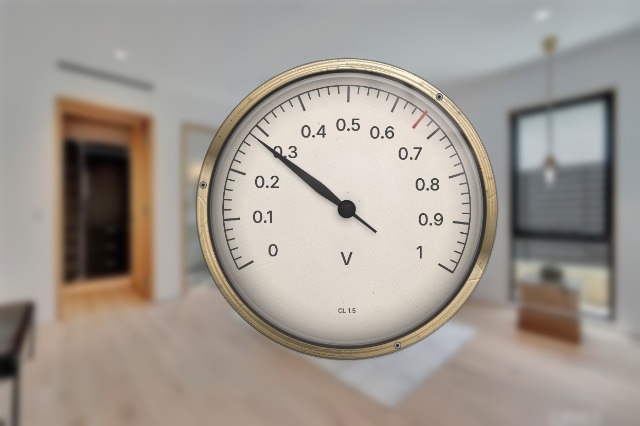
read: 0.28 V
